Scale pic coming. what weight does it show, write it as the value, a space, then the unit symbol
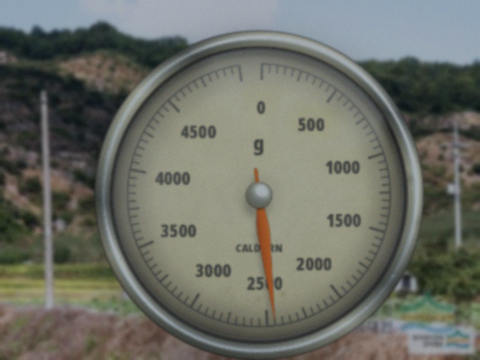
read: 2450 g
